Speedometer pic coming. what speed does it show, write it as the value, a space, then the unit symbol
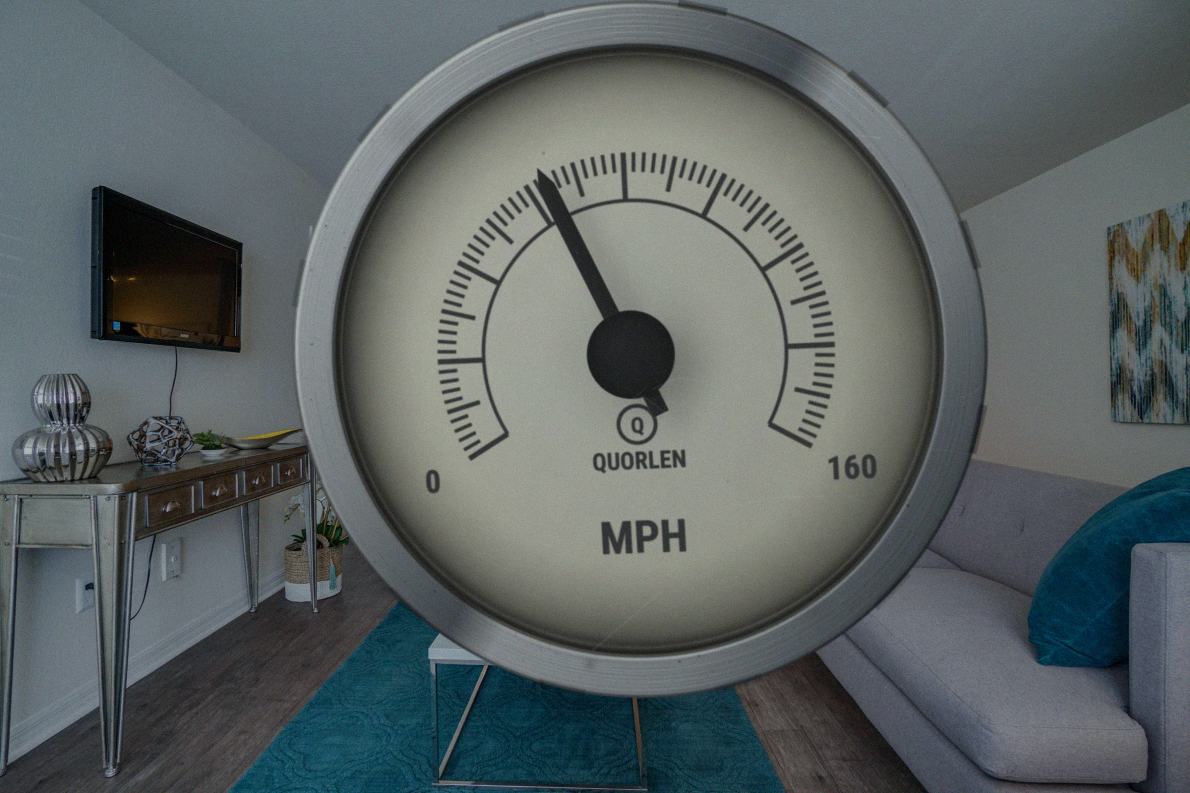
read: 64 mph
